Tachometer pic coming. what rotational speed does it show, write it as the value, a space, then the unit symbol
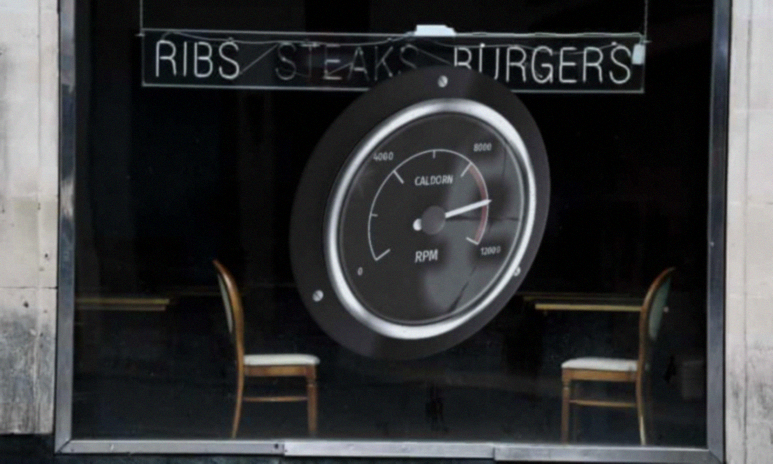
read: 10000 rpm
